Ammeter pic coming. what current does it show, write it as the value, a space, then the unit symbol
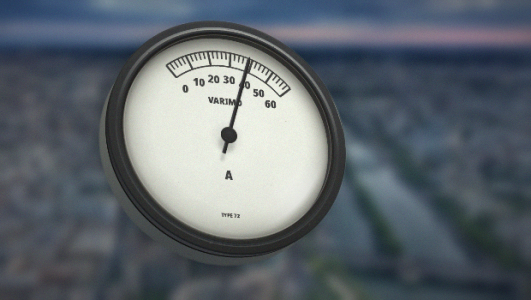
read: 38 A
